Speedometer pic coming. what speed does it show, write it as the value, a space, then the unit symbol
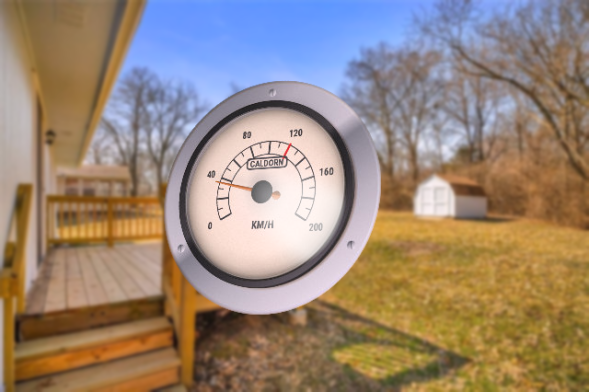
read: 35 km/h
